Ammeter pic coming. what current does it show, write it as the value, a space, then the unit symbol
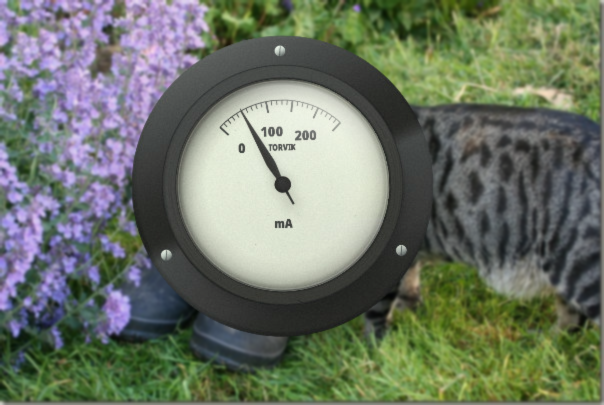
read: 50 mA
